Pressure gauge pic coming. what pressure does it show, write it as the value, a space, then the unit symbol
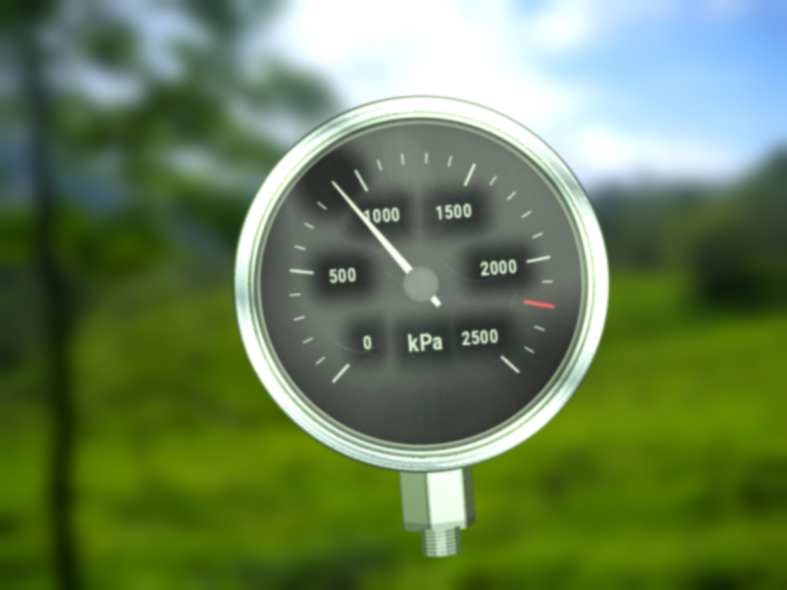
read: 900 kPa
